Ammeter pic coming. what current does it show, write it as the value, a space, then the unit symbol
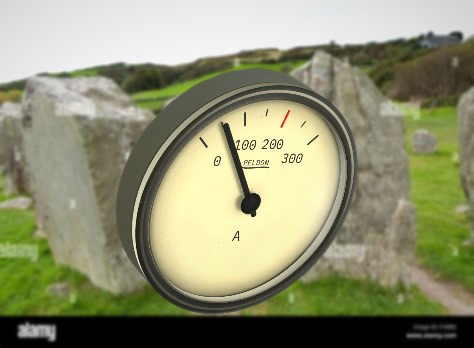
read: 50 A
